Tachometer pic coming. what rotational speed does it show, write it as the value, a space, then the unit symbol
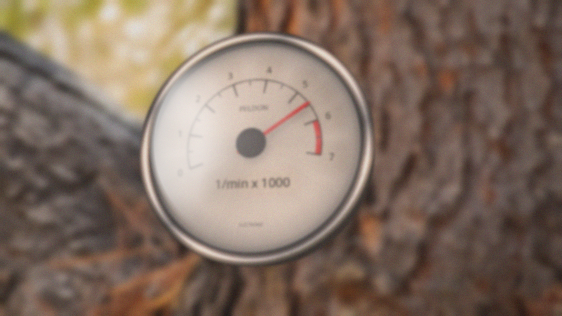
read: 5500 rpm
